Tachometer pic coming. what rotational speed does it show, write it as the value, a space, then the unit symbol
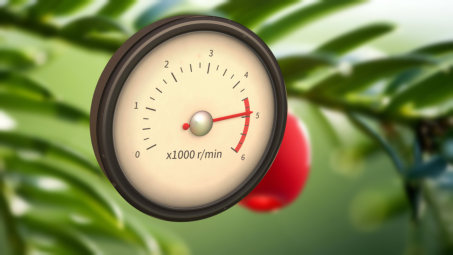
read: 4875 rpm
